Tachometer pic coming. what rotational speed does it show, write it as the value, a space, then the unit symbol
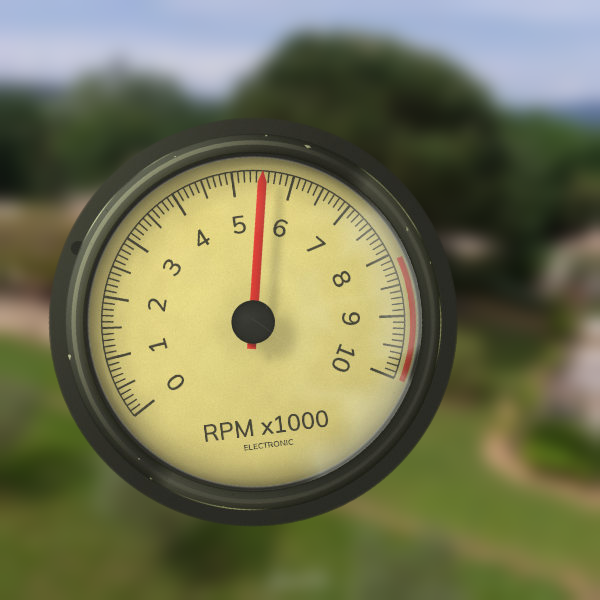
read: 5500 rpm
